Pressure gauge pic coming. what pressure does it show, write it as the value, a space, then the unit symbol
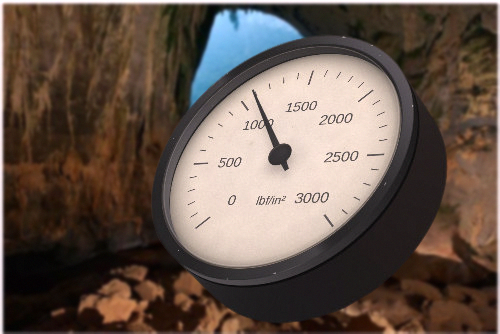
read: 1100 psi
